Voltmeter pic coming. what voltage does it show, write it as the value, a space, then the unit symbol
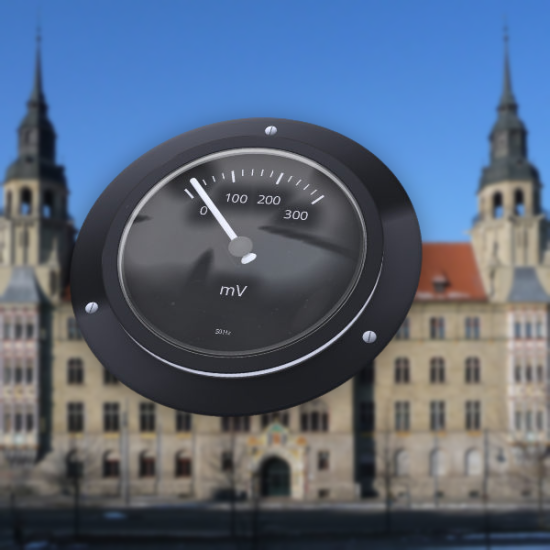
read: 20 mV
